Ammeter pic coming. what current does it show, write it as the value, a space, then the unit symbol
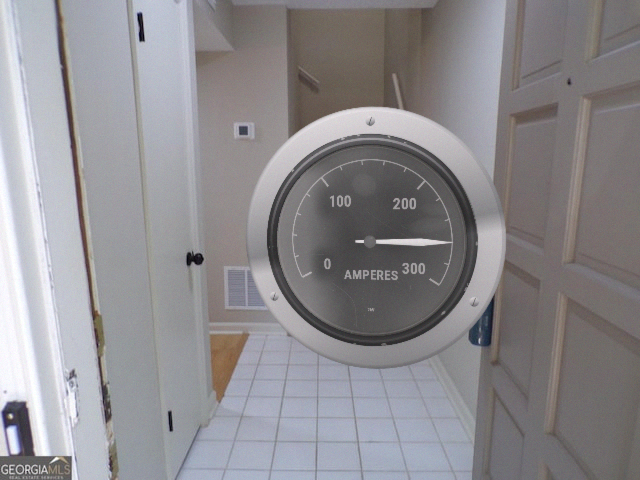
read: 260 A
